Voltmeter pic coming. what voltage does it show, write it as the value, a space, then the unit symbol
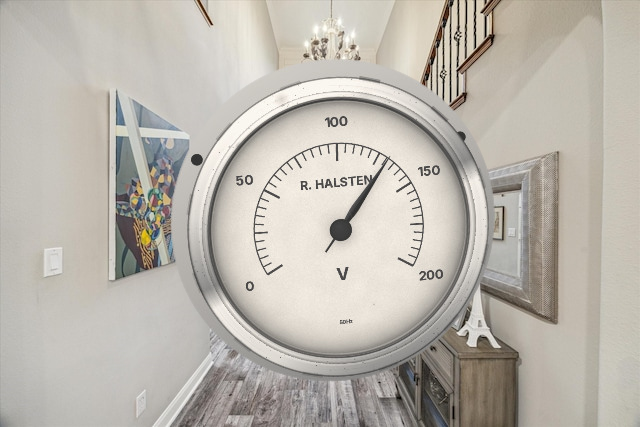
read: 130 V
